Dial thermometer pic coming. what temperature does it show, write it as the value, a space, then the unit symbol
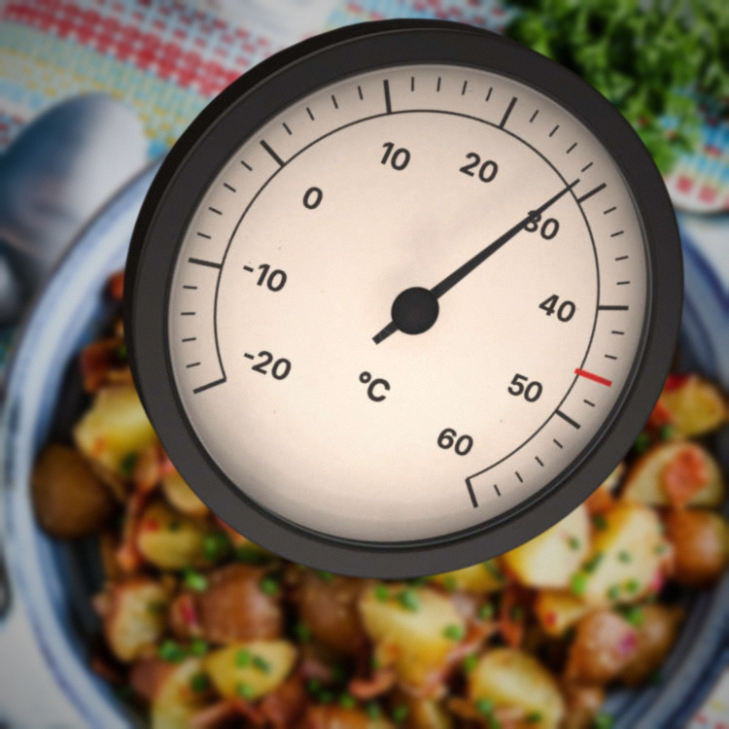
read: 28 °C
